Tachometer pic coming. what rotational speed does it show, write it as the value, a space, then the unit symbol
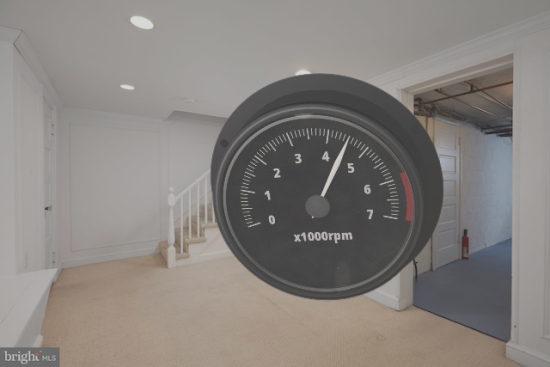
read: 4500 rpm
